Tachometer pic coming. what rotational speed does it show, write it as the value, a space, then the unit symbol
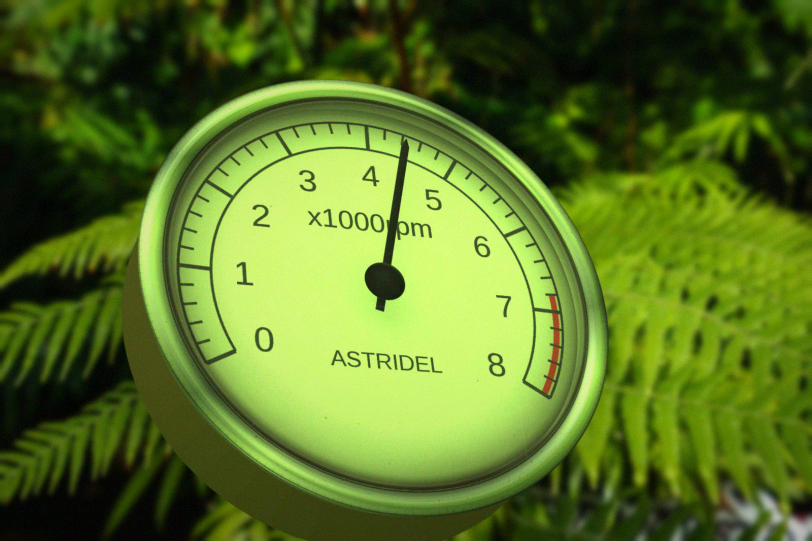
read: 4400 rpm
